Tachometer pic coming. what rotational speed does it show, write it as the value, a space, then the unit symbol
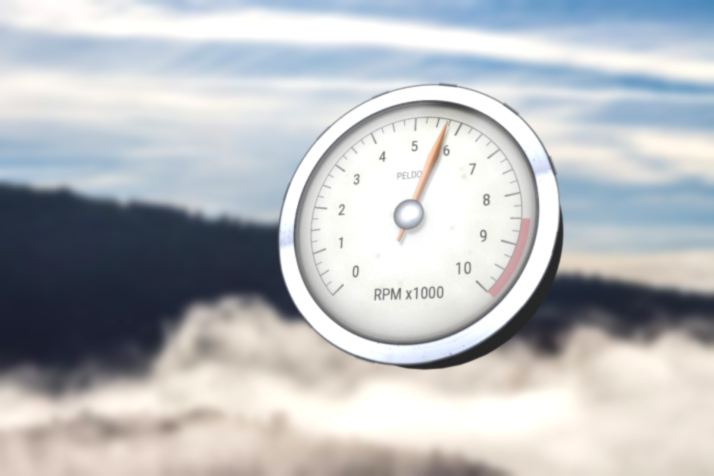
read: 5750 rpm
